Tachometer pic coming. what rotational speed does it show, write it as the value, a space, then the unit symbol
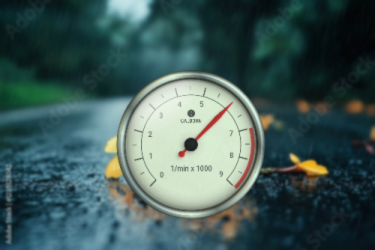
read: 6000 rpm
